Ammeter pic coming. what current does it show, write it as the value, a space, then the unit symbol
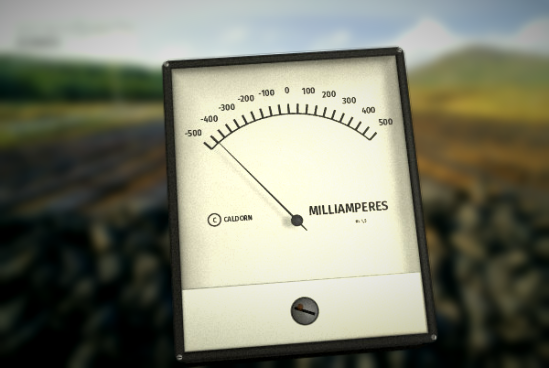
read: -450 mA
